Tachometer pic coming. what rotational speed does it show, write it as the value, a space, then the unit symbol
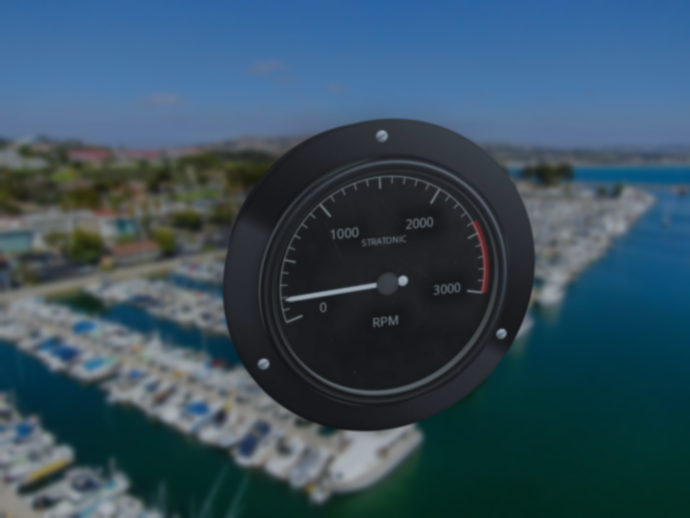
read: 200 rpm
